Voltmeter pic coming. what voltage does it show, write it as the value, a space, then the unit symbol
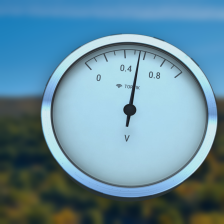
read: 0.55 V
